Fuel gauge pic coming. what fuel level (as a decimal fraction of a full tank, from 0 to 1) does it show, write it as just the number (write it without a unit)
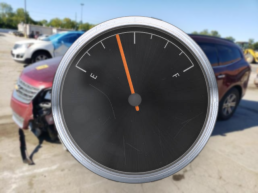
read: 0.375
